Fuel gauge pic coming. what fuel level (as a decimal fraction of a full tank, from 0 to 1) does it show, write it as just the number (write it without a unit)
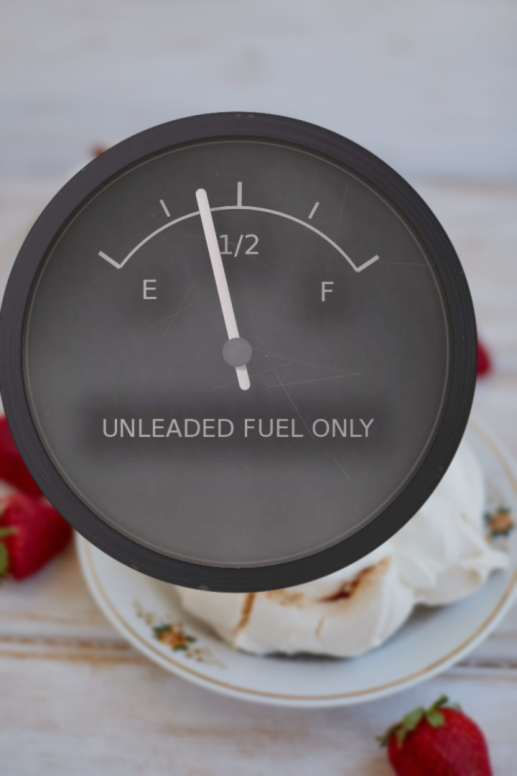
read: 0.375
